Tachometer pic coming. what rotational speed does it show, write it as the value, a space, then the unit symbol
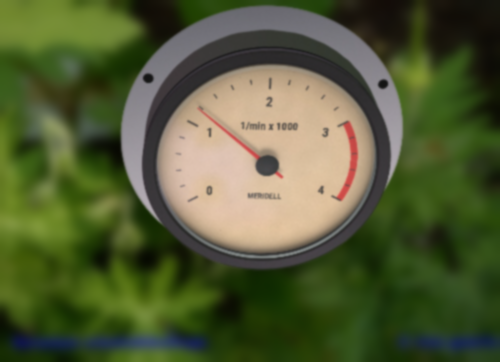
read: 1200 rpm
